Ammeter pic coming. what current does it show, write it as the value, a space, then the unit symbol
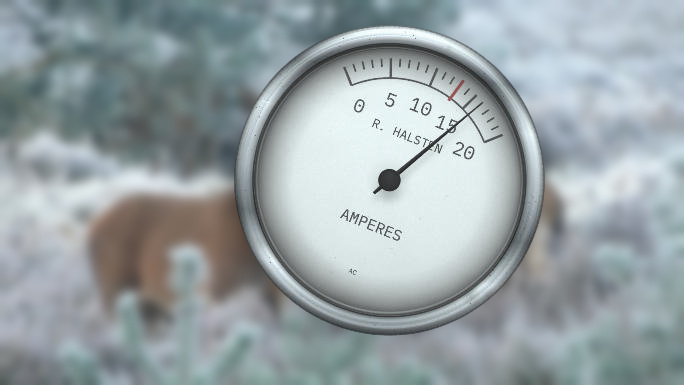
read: 16 A
